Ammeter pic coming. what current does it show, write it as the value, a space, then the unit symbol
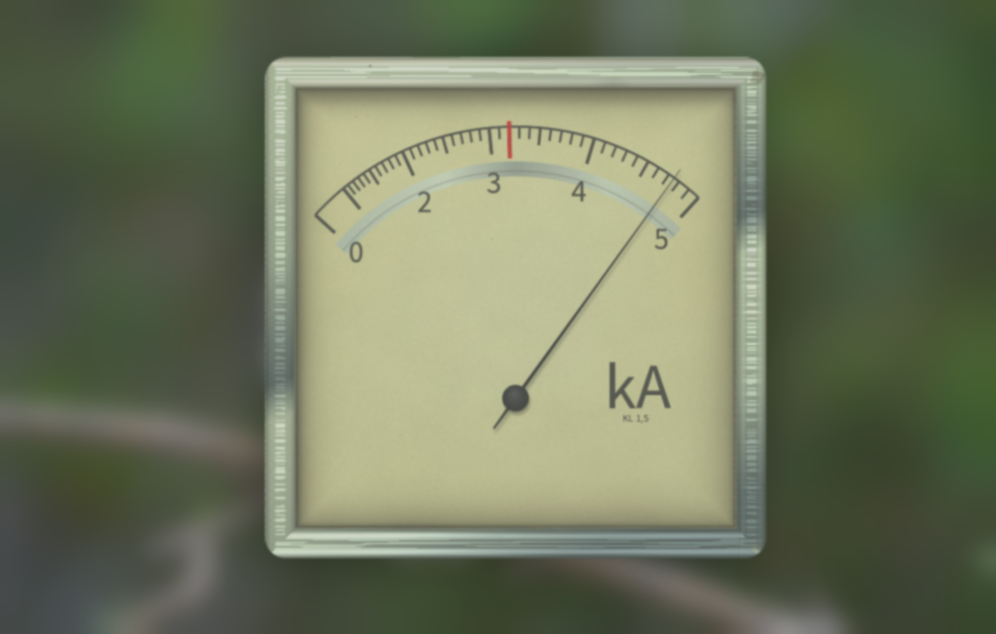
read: 4.75 kA
